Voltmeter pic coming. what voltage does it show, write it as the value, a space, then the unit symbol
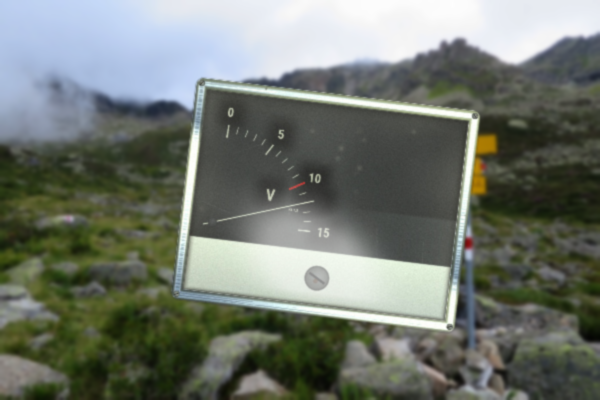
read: 12 V
